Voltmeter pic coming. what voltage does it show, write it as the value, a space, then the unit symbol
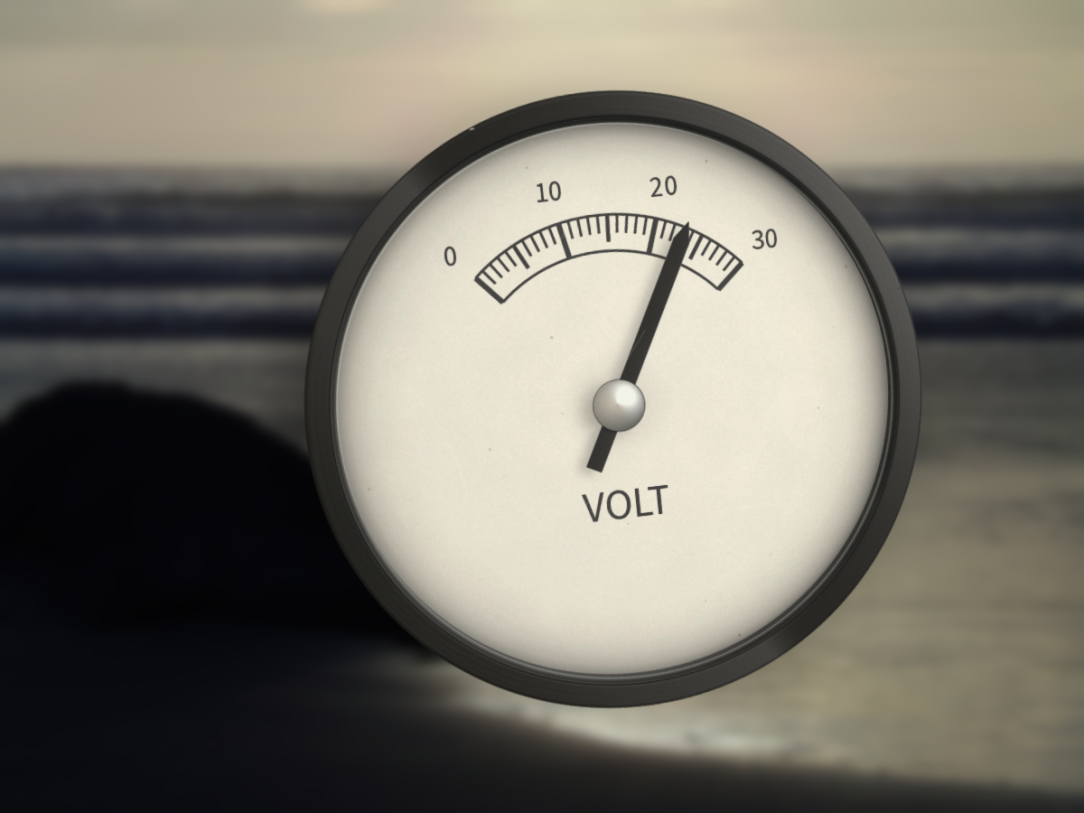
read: 23 V
